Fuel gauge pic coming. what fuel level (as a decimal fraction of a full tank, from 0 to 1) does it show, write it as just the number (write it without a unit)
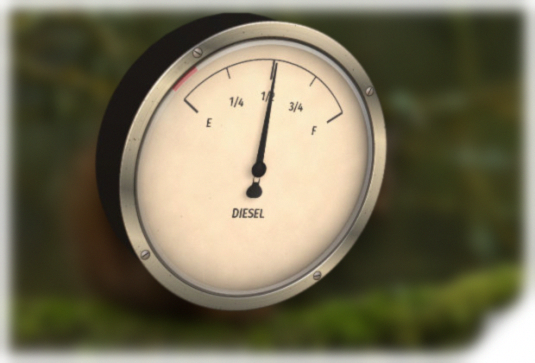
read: 0.5
